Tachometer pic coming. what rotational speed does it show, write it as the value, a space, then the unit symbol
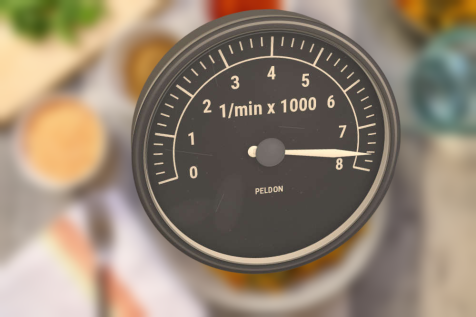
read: 7600 rpm
